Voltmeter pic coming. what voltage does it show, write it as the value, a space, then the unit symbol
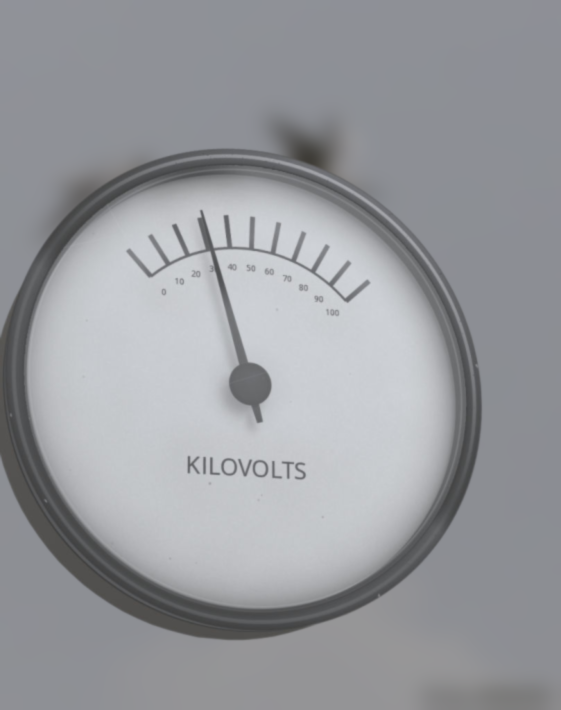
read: 30 kV
